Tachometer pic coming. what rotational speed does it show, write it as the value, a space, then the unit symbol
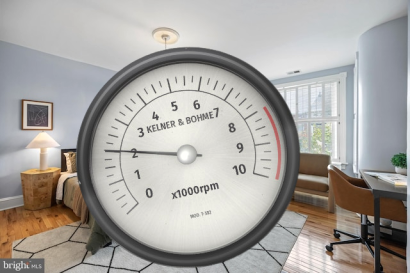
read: 2000 rpm
